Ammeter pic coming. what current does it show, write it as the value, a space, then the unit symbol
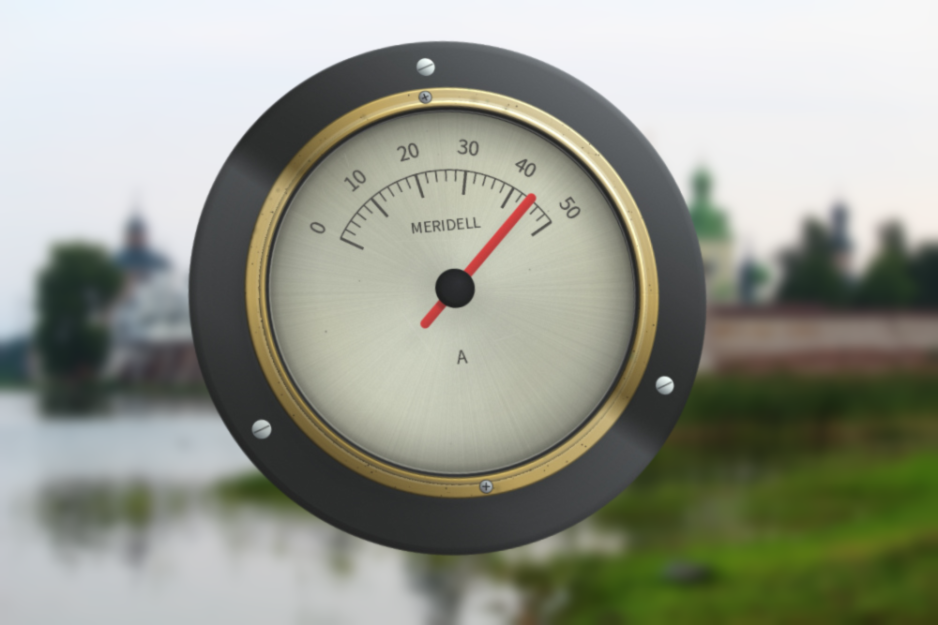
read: 44 A
